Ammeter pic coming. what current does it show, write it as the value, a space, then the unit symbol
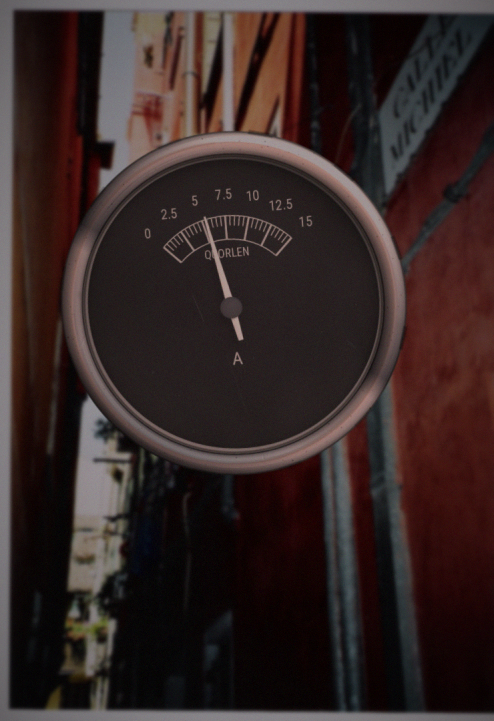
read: 5.5 A
